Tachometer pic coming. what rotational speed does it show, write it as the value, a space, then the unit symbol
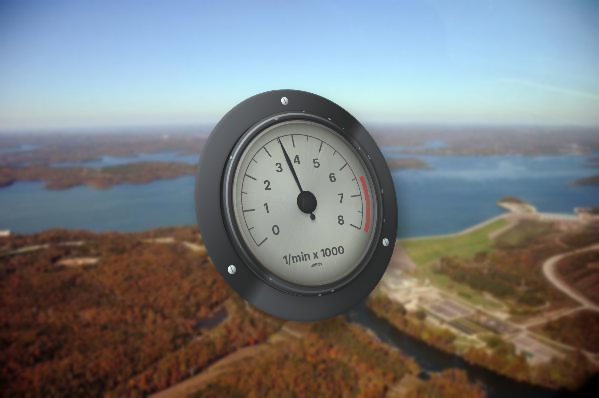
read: 3500 rpm
